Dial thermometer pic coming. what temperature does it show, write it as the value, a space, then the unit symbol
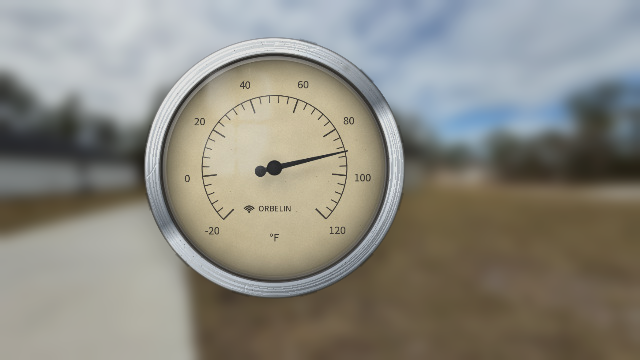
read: 90 °F
